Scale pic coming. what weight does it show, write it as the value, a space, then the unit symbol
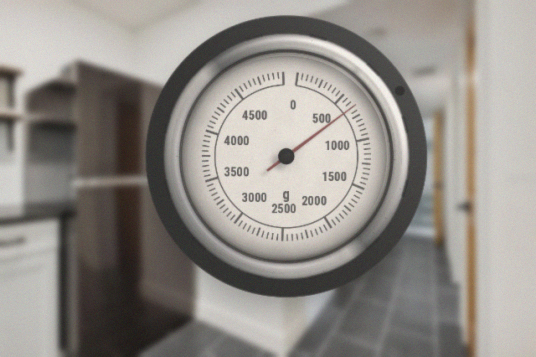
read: 650 g
